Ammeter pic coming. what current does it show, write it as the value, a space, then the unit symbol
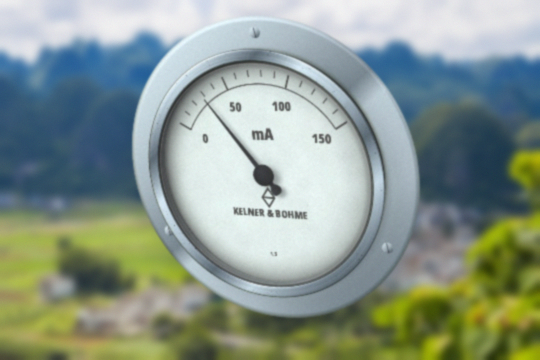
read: 30 mA
